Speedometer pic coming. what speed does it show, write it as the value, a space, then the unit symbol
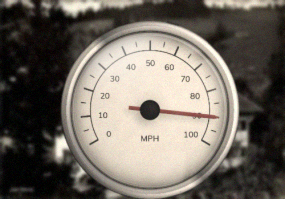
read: 90 mph
